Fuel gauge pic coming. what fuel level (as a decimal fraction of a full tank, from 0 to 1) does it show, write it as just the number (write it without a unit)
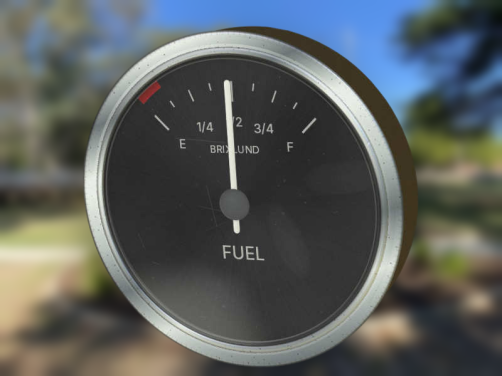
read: 0.5
